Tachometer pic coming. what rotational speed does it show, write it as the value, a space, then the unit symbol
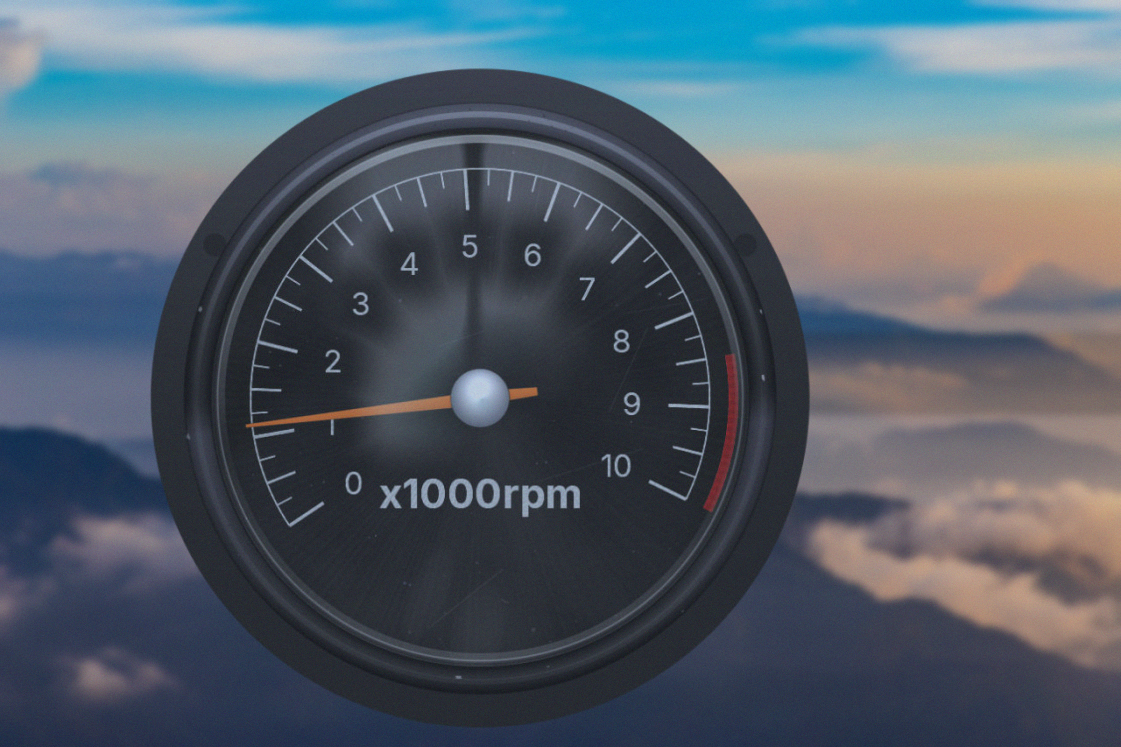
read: 1125 rpm
